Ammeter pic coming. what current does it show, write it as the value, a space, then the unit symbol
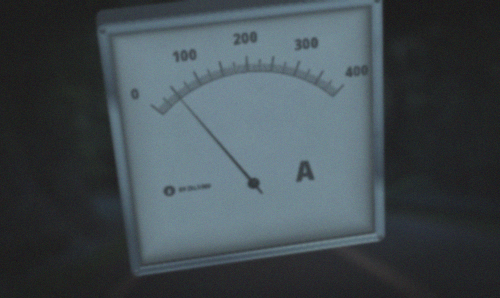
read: 50 A
